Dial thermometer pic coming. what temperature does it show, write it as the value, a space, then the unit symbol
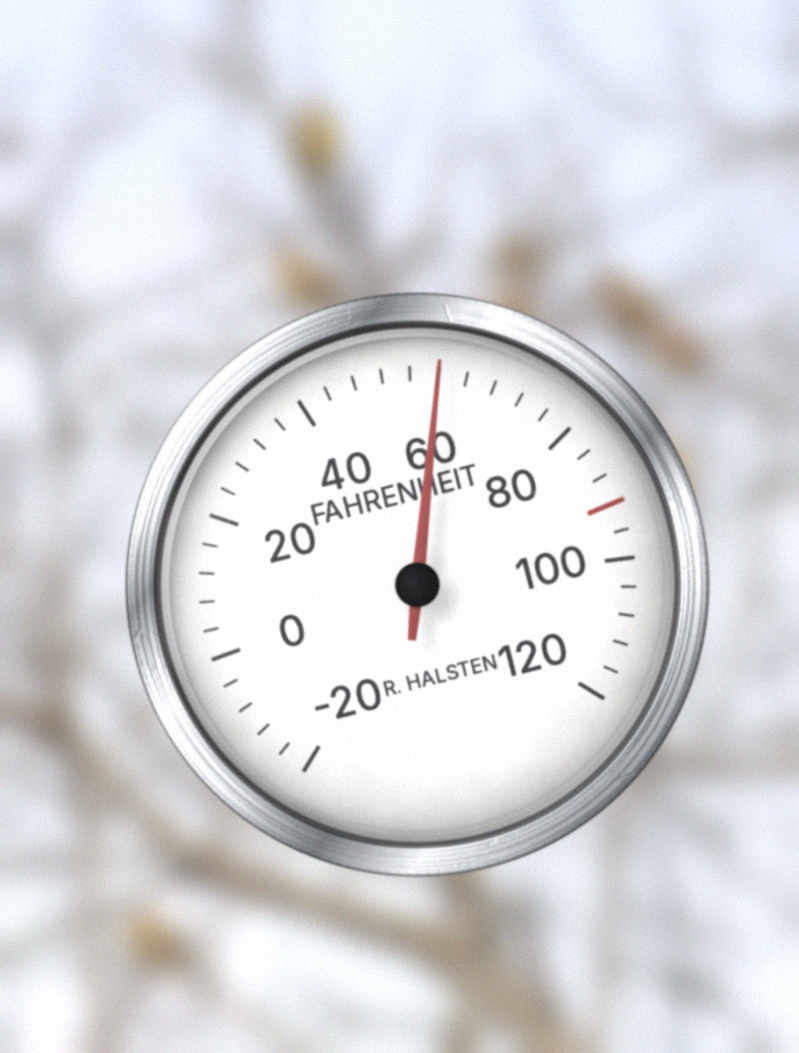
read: 60 °F
